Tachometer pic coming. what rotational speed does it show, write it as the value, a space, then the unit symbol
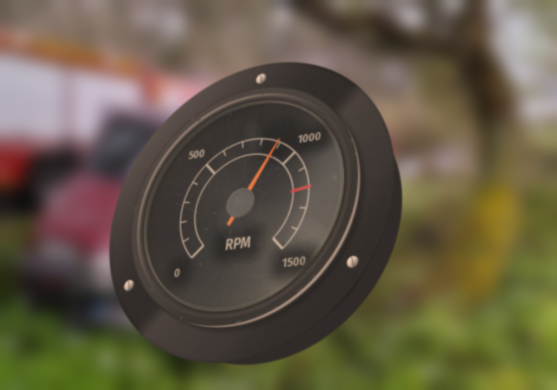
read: 900 rpm
